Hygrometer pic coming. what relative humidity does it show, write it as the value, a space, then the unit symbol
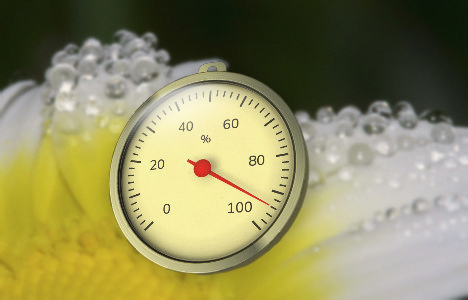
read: 94 %
